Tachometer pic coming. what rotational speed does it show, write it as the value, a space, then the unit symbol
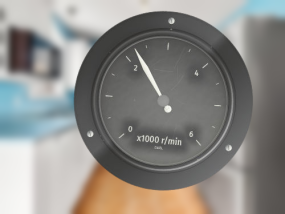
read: 2250 rpm
